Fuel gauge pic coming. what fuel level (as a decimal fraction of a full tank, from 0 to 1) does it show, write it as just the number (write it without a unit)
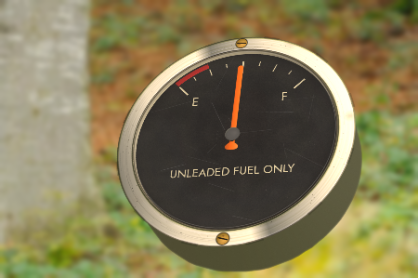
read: 0.5
